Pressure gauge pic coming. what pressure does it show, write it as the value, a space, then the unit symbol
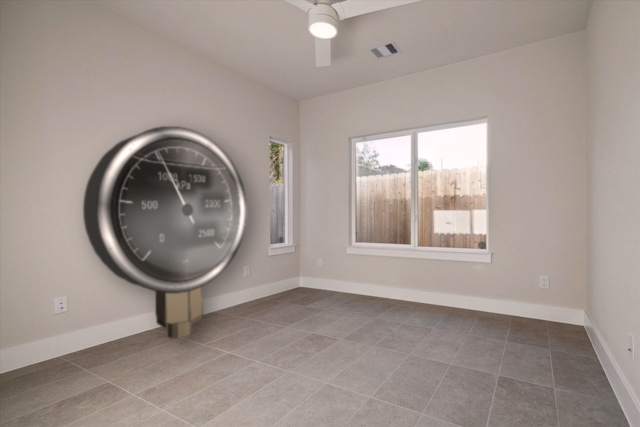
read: 1000 kPa
